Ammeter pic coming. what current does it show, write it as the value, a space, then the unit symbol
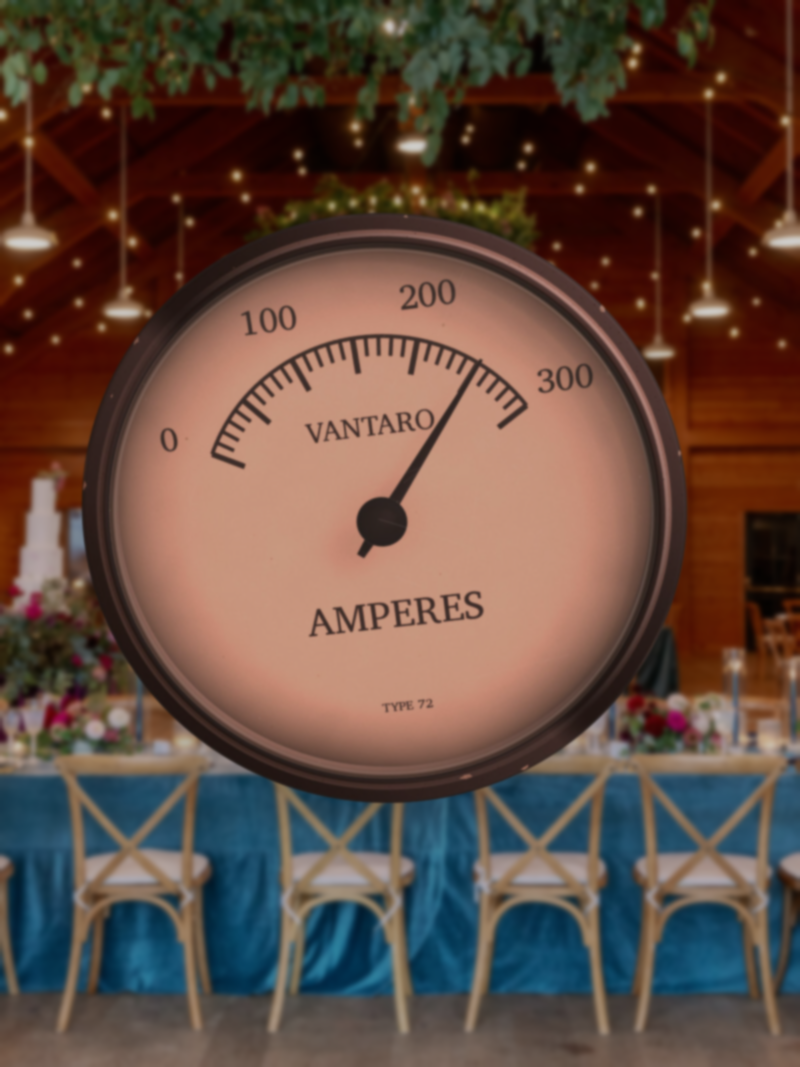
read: 250 A
